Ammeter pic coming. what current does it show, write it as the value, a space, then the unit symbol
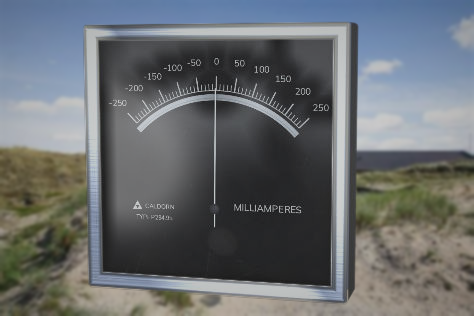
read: 0 mA
